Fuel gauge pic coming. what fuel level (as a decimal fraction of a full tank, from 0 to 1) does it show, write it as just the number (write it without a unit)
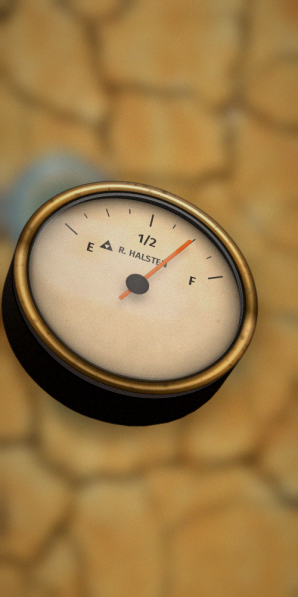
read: 0.75
